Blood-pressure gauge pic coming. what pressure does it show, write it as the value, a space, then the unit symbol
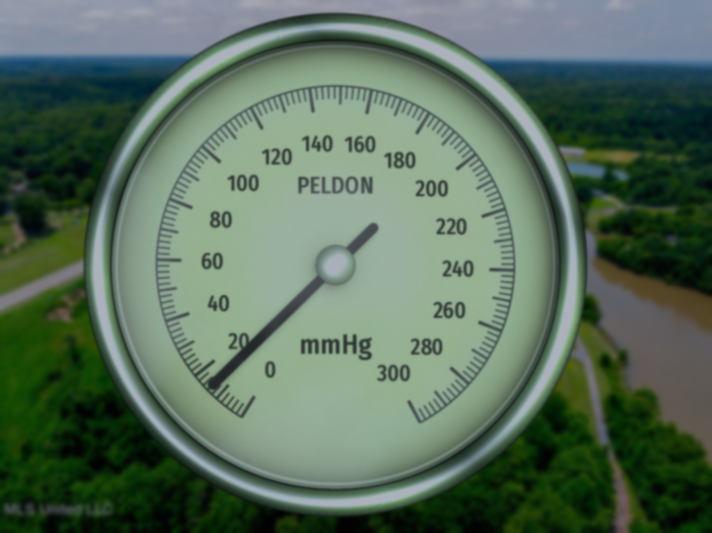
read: 14 mmHg
